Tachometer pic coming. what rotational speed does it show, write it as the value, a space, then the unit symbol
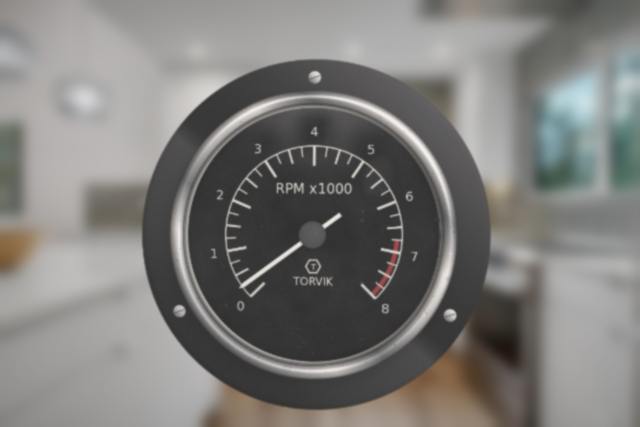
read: 250 rpm
